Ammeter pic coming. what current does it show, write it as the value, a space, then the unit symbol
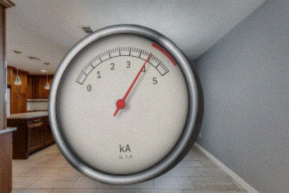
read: 4 kA
